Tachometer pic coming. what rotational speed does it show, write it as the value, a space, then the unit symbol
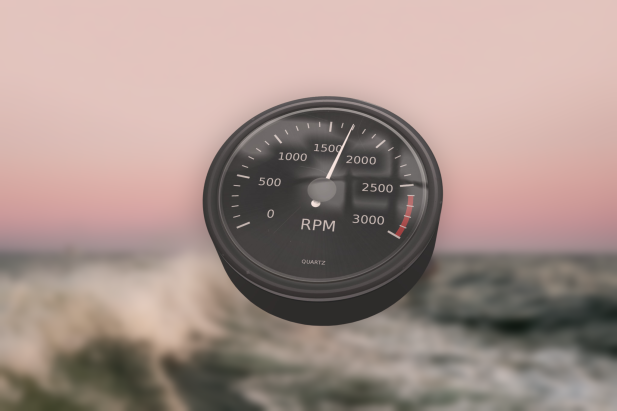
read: 1700 rpm
